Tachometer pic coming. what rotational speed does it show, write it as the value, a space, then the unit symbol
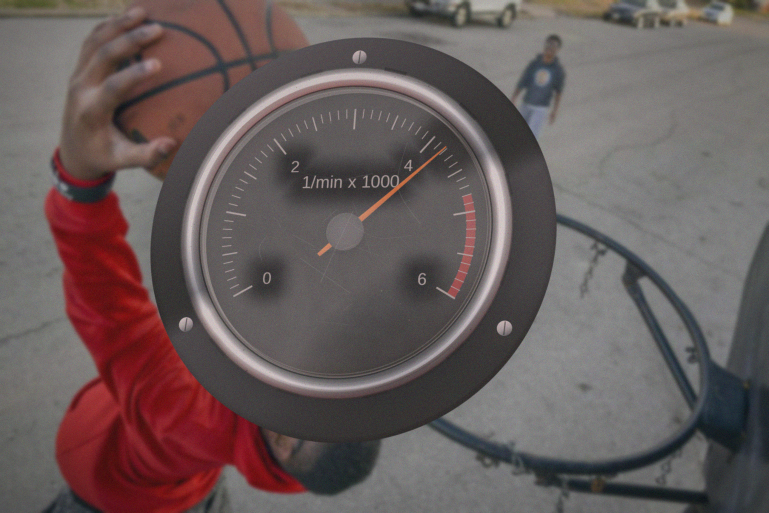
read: 4200 rpm
